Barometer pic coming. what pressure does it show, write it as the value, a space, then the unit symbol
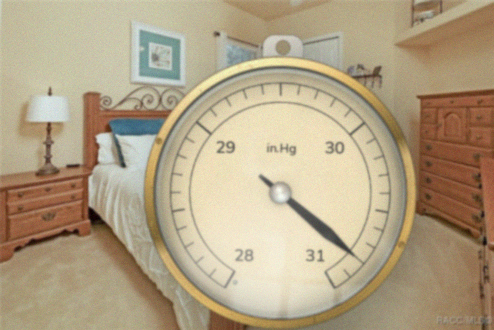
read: 30.8 inHg
